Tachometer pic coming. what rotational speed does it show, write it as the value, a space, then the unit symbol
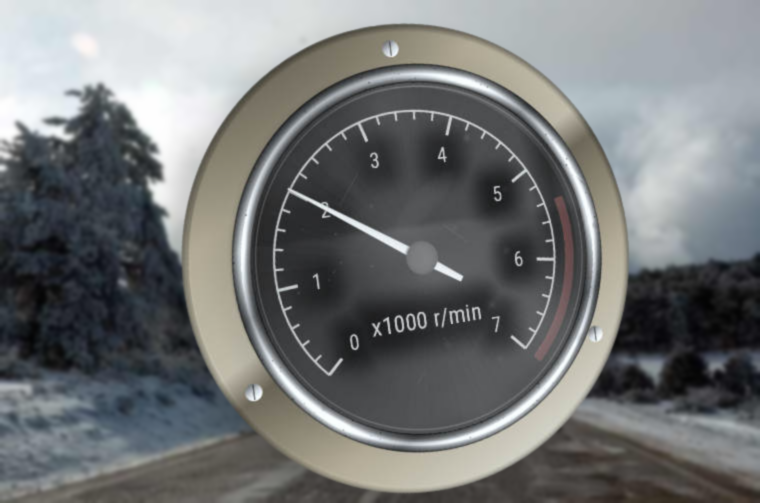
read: 2000 rpm
